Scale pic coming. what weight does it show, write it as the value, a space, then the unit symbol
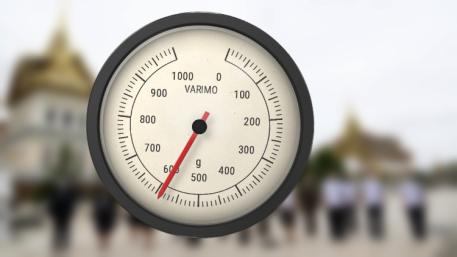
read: 590 g
